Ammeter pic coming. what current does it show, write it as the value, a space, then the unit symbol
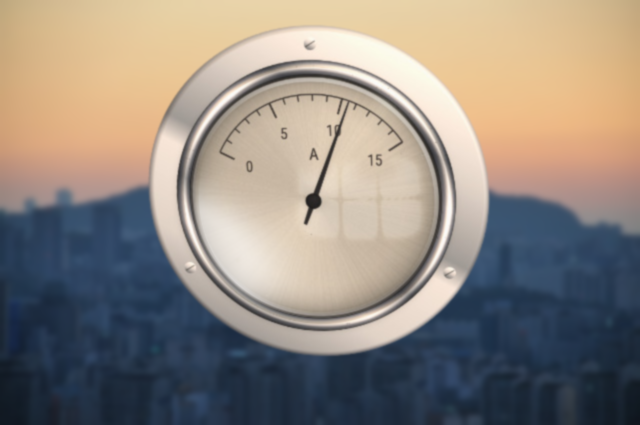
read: 10.5 A
